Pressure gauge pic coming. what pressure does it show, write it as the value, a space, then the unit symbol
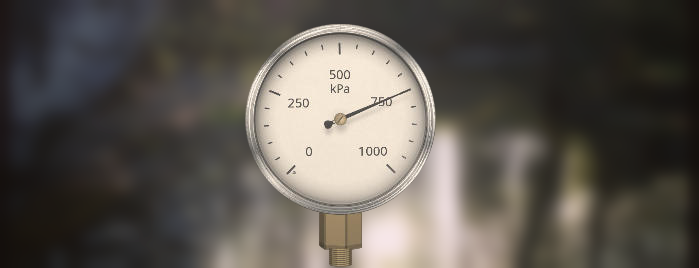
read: 750 kPa
